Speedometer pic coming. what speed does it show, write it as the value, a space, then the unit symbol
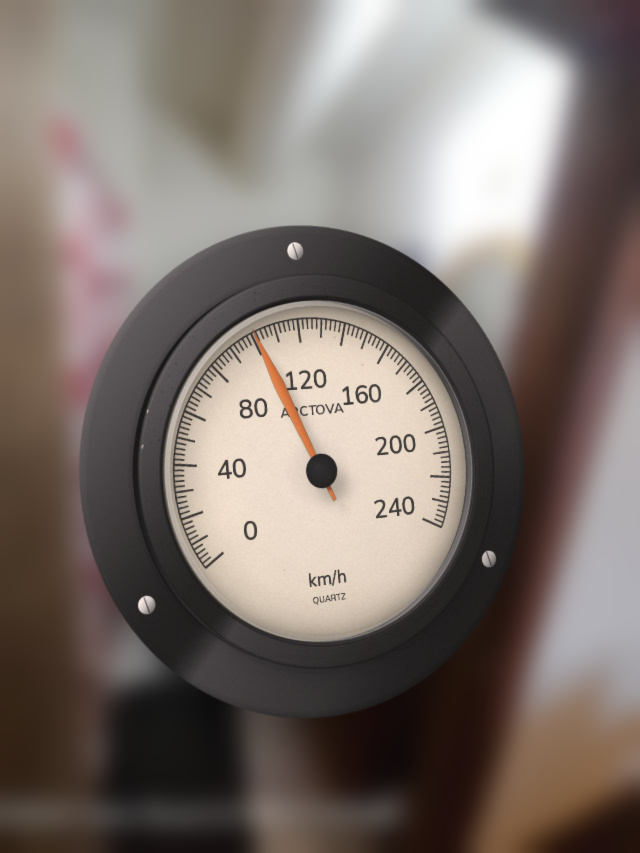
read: 100 km/h
